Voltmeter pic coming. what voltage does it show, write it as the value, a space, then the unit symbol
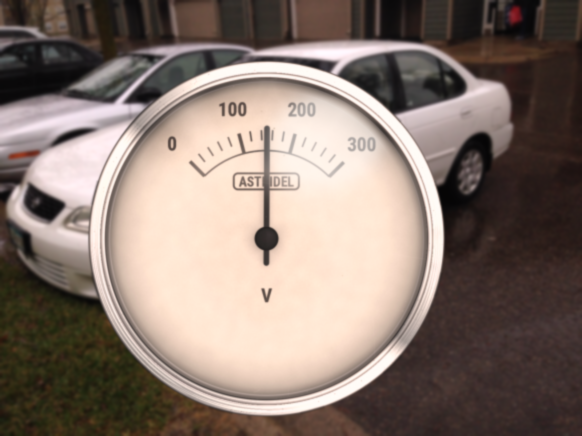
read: 150 V
